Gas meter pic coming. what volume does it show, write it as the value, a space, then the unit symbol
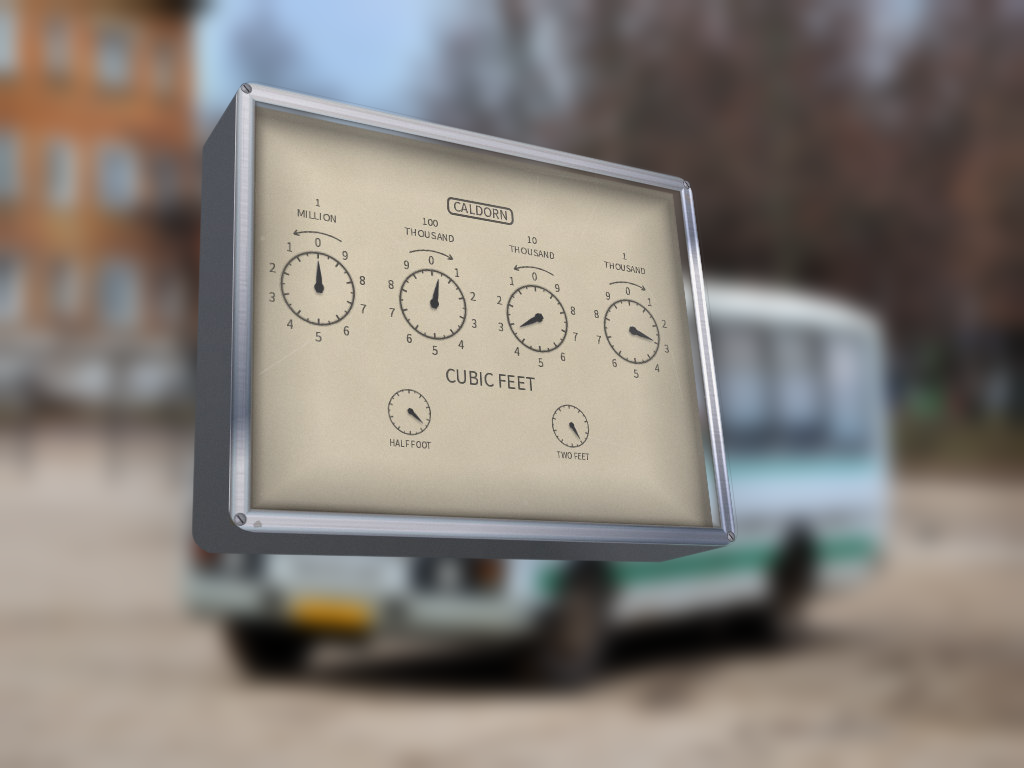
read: 3300 ft³
